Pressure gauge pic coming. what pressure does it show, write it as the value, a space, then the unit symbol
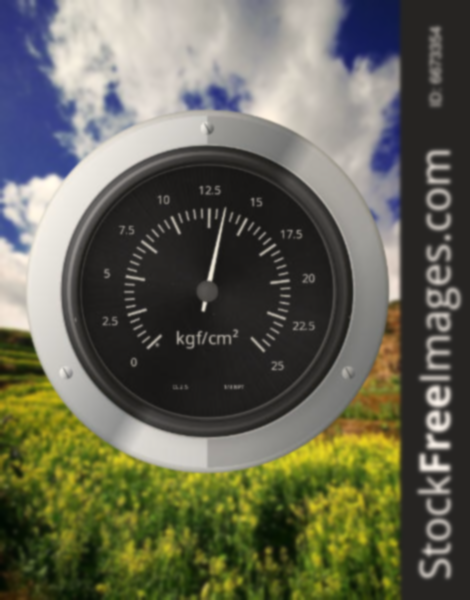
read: 13.5 kg/cm²
